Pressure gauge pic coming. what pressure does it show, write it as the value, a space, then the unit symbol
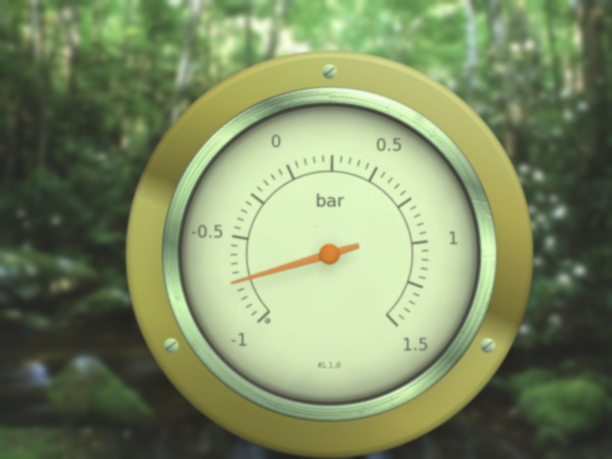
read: -0.75 bar
